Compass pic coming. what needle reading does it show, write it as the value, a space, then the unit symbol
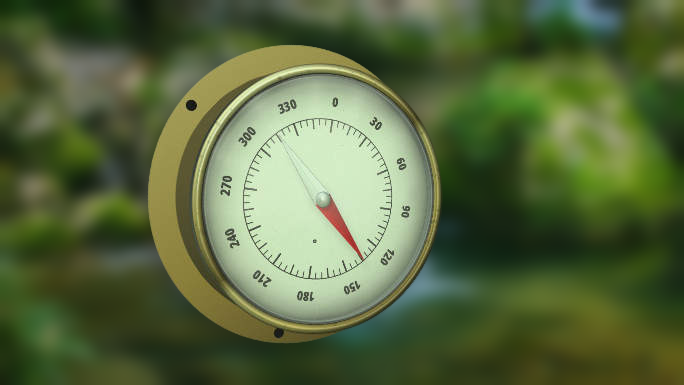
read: 135 °
